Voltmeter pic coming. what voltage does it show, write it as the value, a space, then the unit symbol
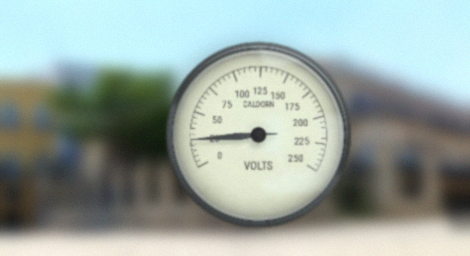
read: 25 V
